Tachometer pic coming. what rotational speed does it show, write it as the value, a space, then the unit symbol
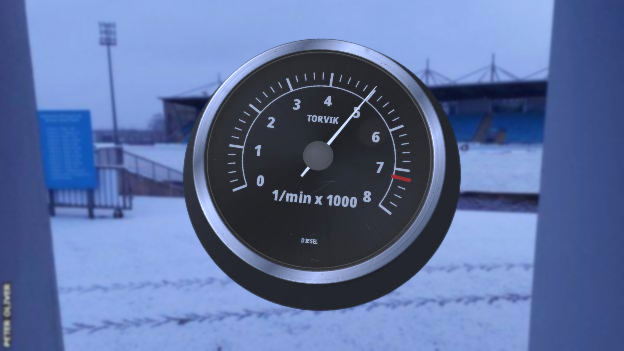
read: 5000 rpm
